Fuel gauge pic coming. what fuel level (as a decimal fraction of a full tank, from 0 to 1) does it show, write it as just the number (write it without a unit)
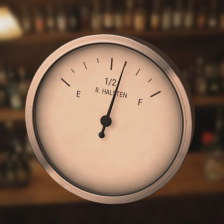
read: 0.625
